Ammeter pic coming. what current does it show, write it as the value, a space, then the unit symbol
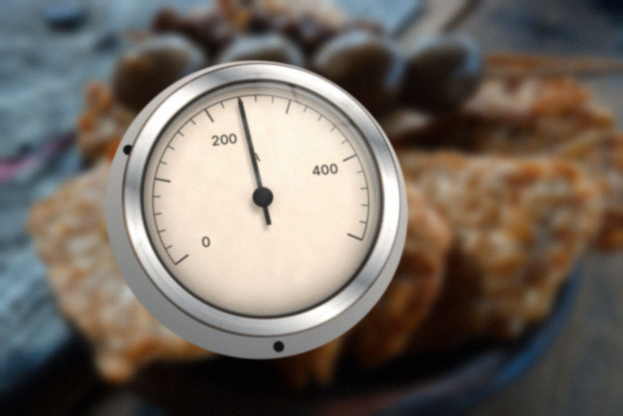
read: 240 A
